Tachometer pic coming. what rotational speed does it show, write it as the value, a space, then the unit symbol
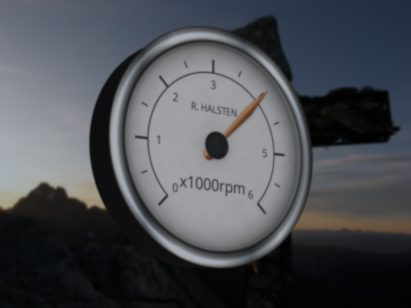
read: 4000 rpm
